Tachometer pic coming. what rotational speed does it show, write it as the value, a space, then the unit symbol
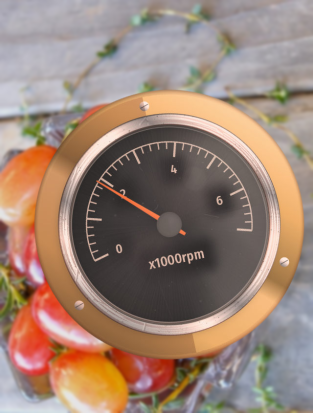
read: 1900 rpm
